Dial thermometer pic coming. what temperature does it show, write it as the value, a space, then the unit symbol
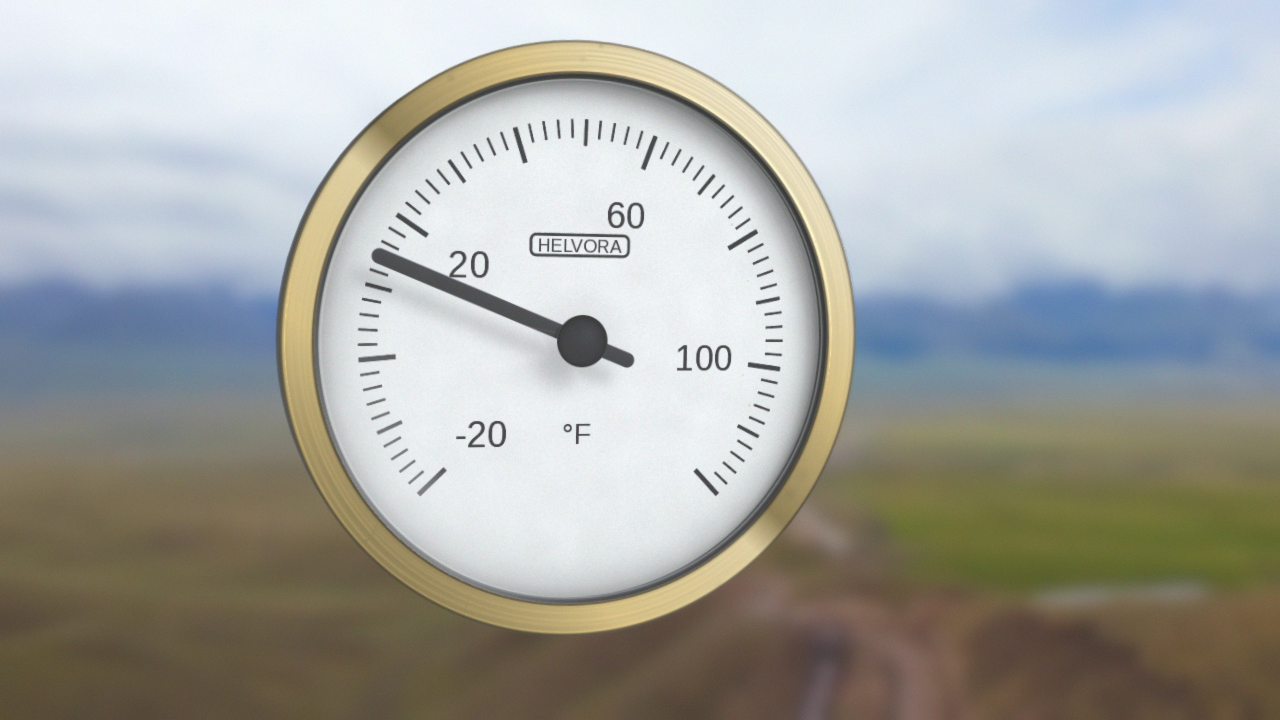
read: 14 °F
